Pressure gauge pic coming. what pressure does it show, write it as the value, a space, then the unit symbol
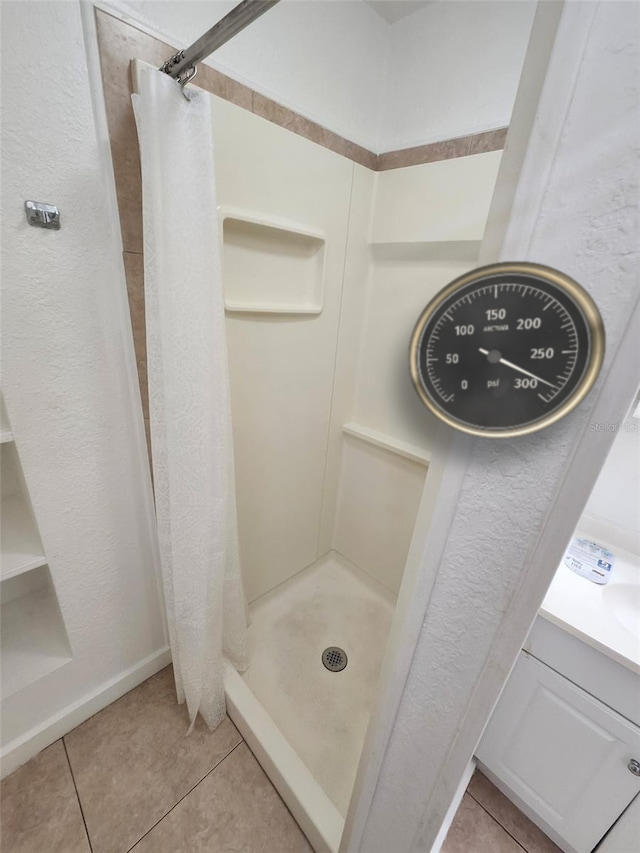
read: 285 psi
